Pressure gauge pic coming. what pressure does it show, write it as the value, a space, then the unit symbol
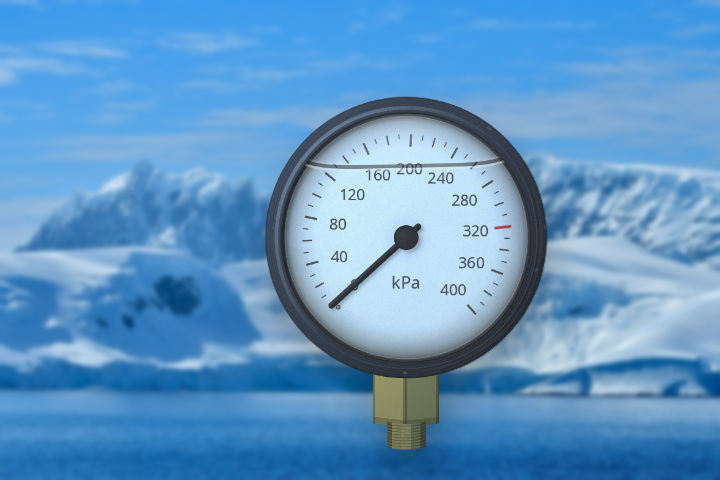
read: 0 kPa
